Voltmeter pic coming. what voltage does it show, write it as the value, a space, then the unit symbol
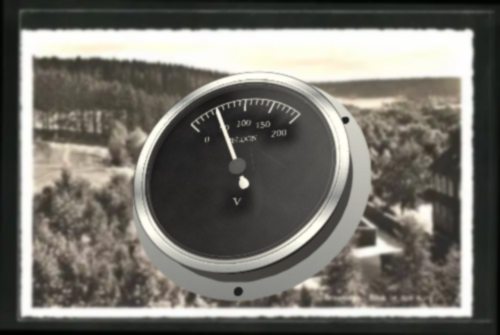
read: 50 V
